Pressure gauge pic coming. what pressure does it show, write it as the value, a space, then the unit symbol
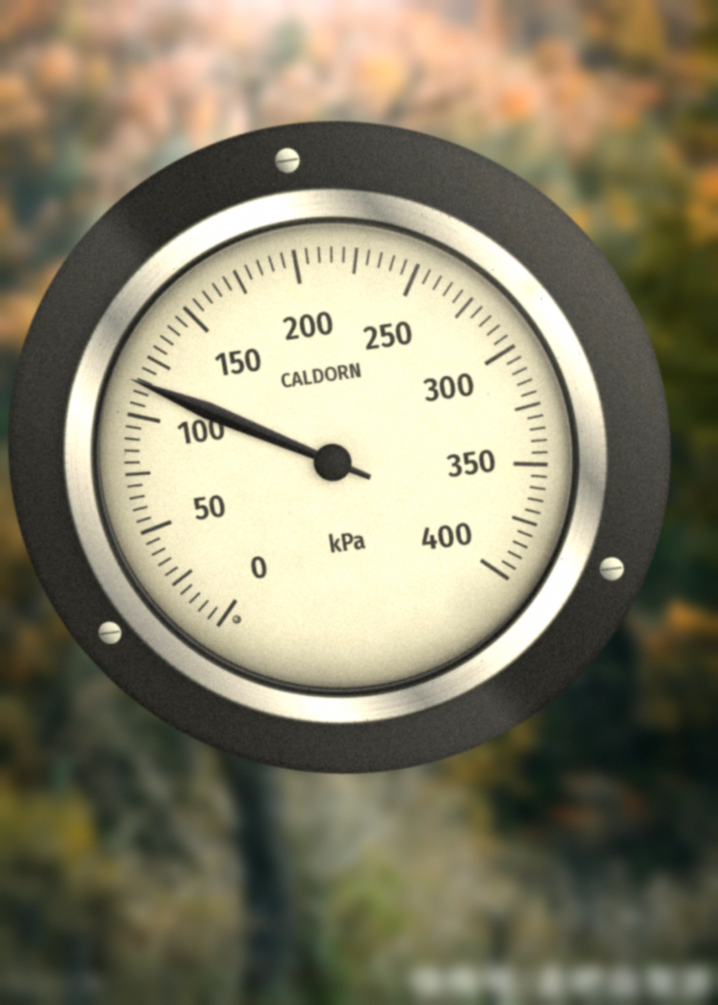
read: 115 kPa
